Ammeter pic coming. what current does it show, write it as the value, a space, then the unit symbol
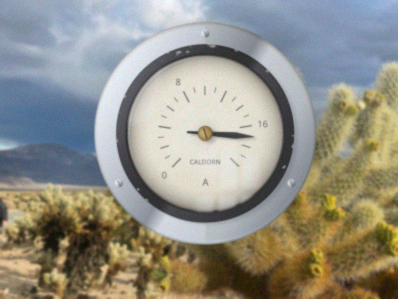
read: 17 A
